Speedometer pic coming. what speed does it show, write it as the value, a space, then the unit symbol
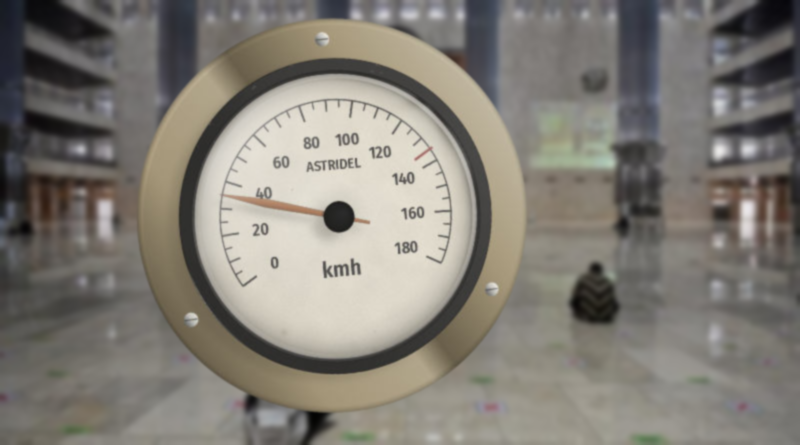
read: 35 km/h
